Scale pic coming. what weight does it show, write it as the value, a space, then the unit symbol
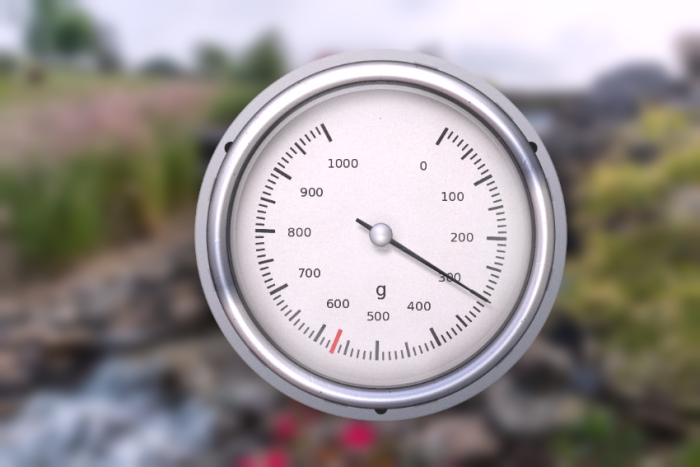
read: 300 g
